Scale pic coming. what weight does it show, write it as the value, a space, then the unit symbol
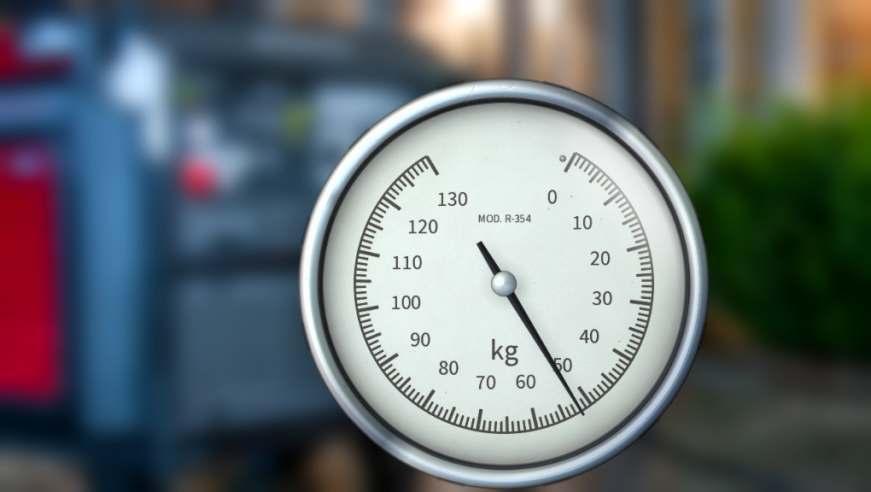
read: 52 kg
